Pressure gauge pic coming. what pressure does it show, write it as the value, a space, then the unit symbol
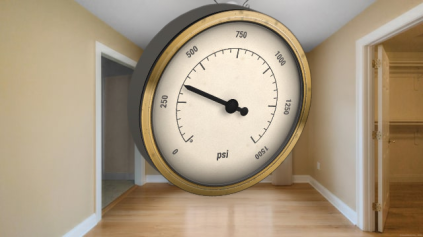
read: 350 psi
